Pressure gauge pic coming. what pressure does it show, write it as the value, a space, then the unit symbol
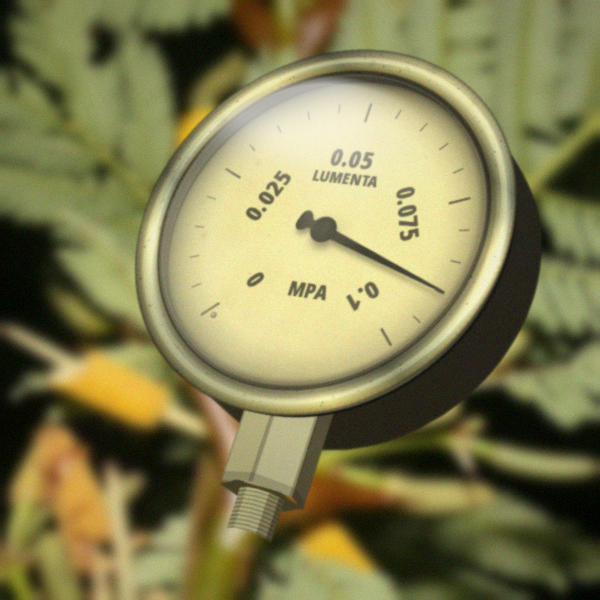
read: 0.09 MPa
